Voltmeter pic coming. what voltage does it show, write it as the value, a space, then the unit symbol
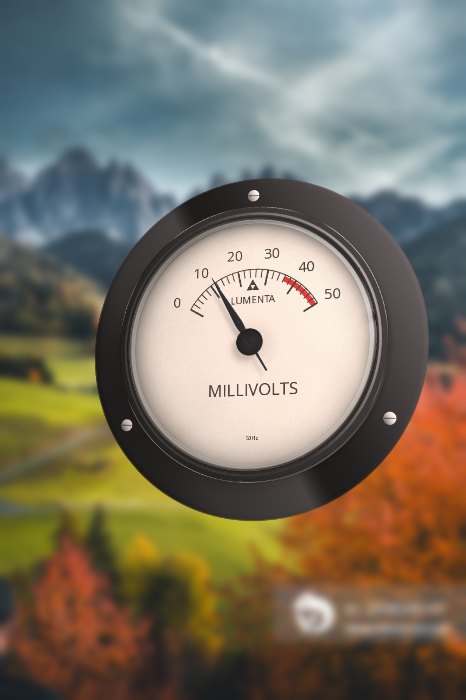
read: 12 mV
